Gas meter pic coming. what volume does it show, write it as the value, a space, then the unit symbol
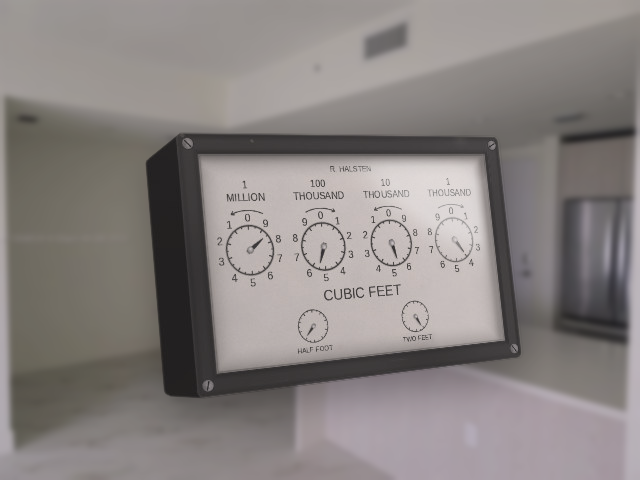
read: 855400 ft³
